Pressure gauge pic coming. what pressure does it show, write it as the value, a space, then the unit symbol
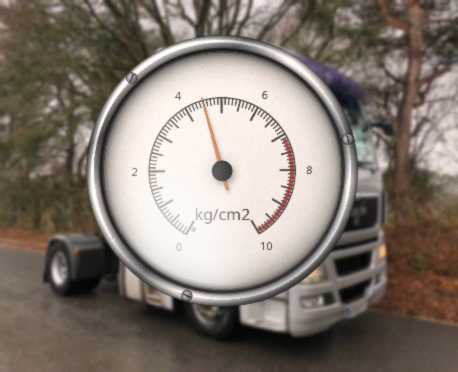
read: 4.5 kg/cm²
